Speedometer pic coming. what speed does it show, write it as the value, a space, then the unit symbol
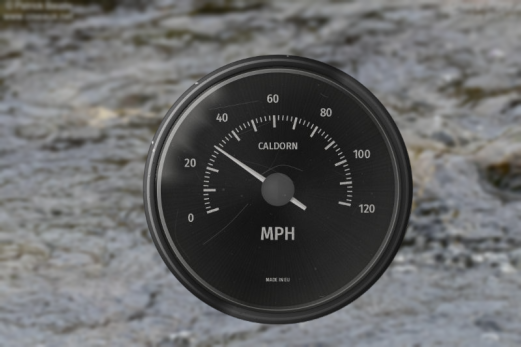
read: 30 mph
